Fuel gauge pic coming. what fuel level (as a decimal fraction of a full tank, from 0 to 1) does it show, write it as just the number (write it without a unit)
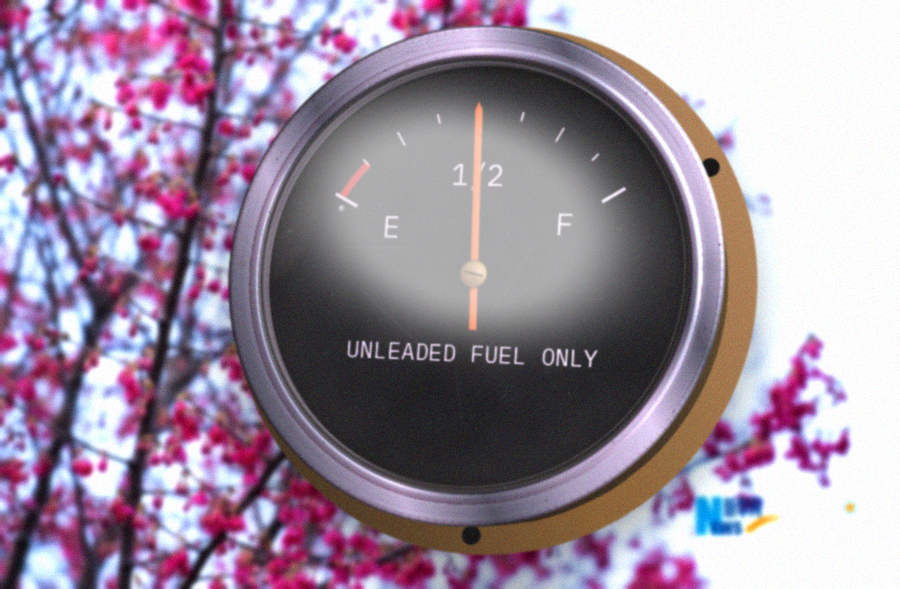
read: 0.5
